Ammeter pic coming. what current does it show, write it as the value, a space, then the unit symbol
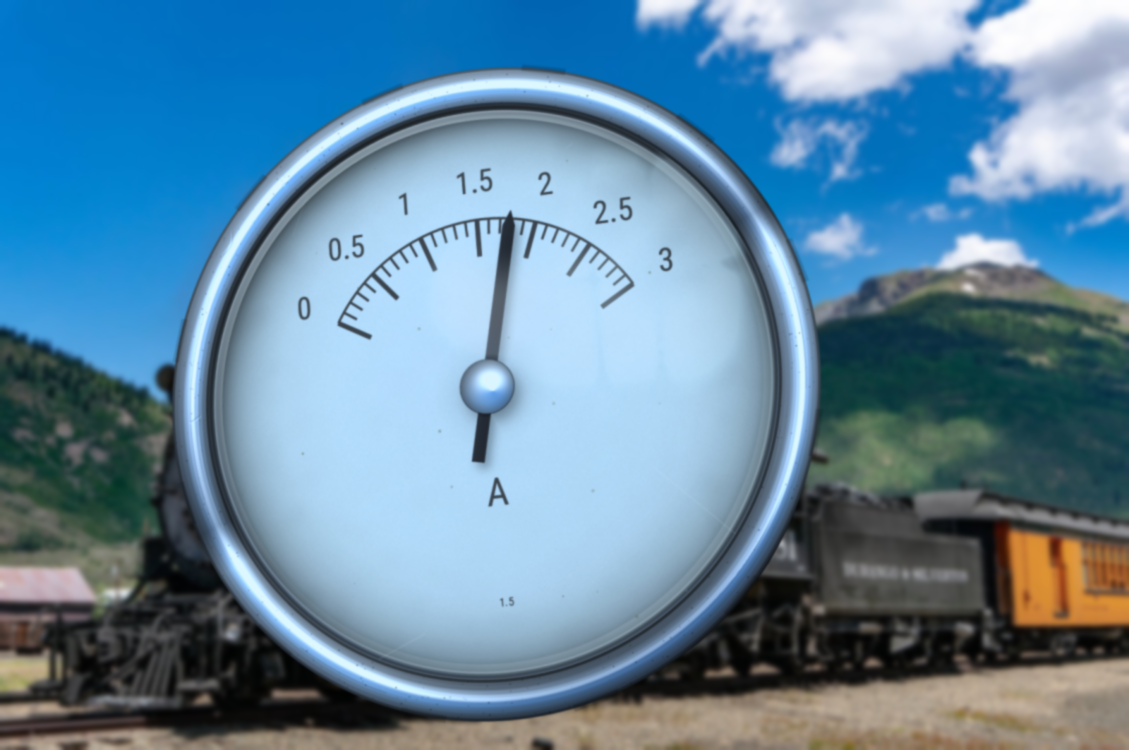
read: 1.8 A
